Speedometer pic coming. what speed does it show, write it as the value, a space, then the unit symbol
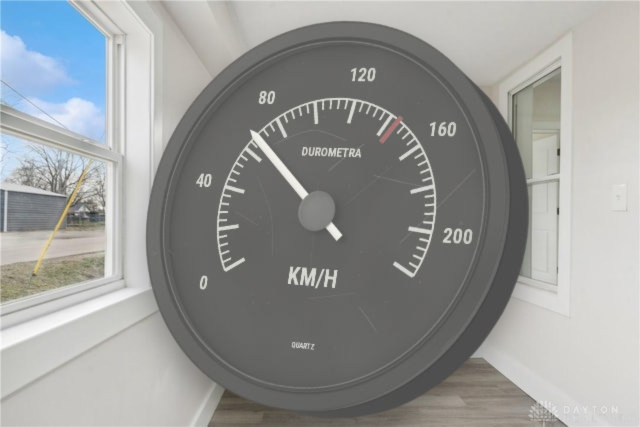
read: 68 km/h
